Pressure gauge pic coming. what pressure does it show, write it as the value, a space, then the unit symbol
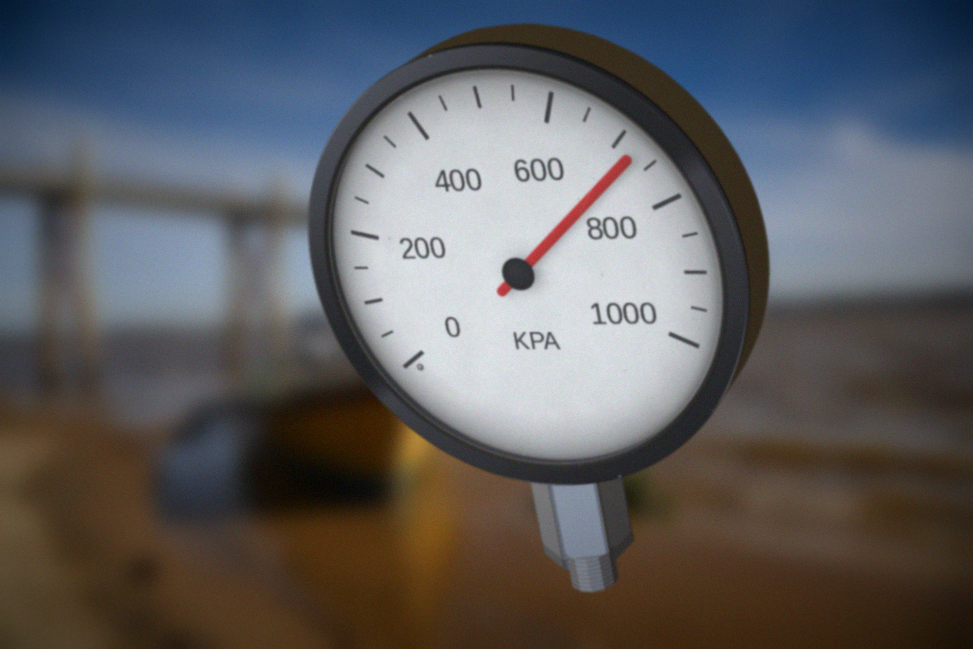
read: 725 kPa
